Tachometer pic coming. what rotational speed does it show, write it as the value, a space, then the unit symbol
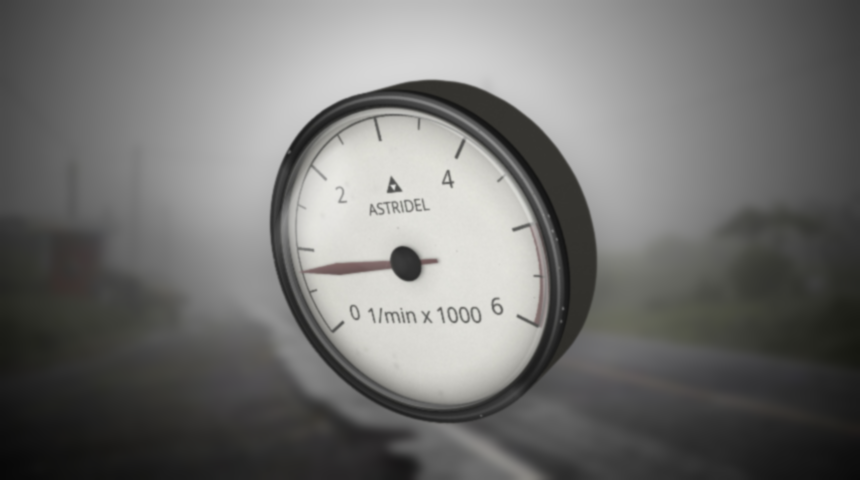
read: 750 rpm
